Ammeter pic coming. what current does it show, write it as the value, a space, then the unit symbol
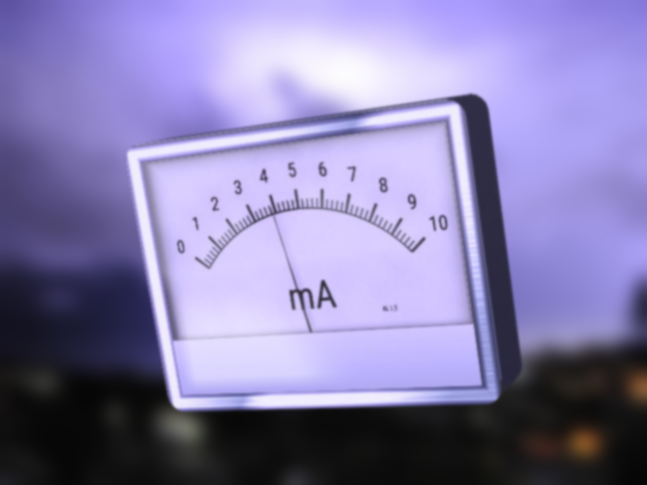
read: 4 mA
